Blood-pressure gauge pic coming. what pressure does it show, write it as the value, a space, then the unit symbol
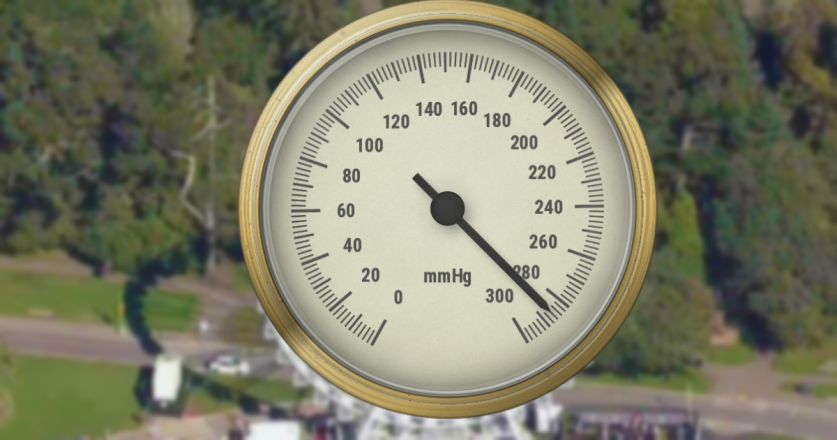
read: 286 mmHg
